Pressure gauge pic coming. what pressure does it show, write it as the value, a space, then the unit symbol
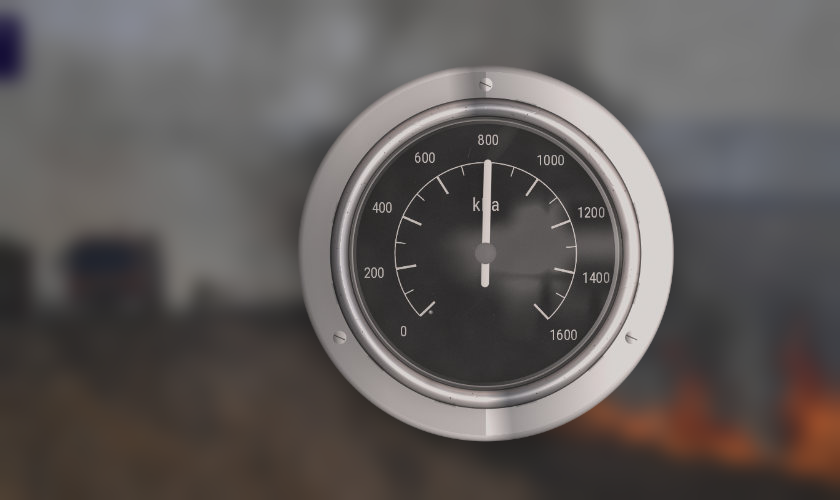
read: 800 kPa
